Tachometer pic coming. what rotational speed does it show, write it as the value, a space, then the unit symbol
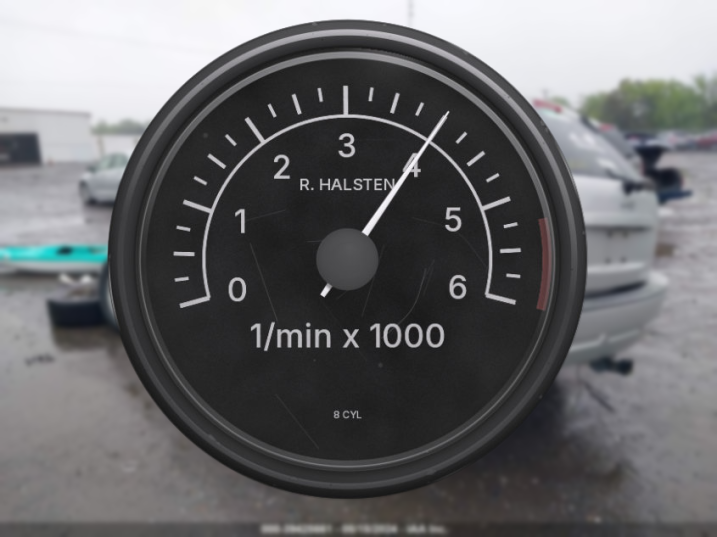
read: 4000 rpm
